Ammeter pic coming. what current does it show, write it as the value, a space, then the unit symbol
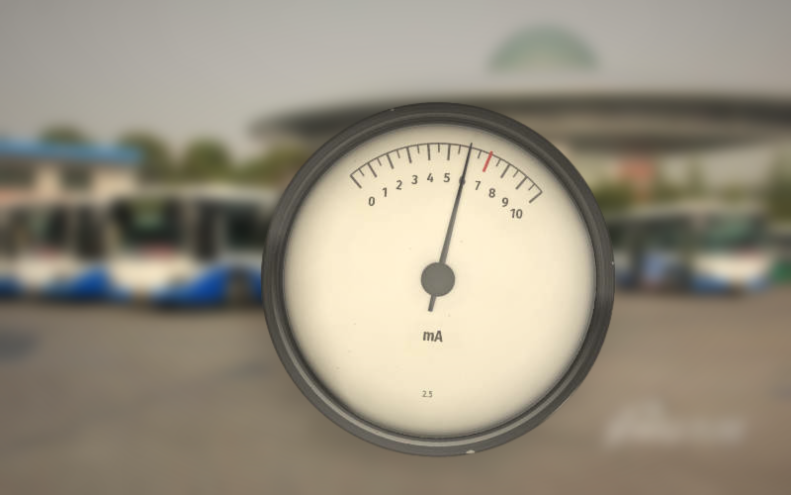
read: 6 mA
